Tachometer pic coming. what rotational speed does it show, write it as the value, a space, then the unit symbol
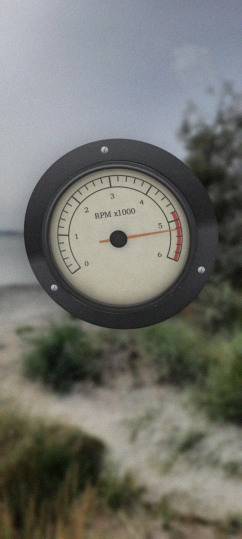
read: 5200 rpm
